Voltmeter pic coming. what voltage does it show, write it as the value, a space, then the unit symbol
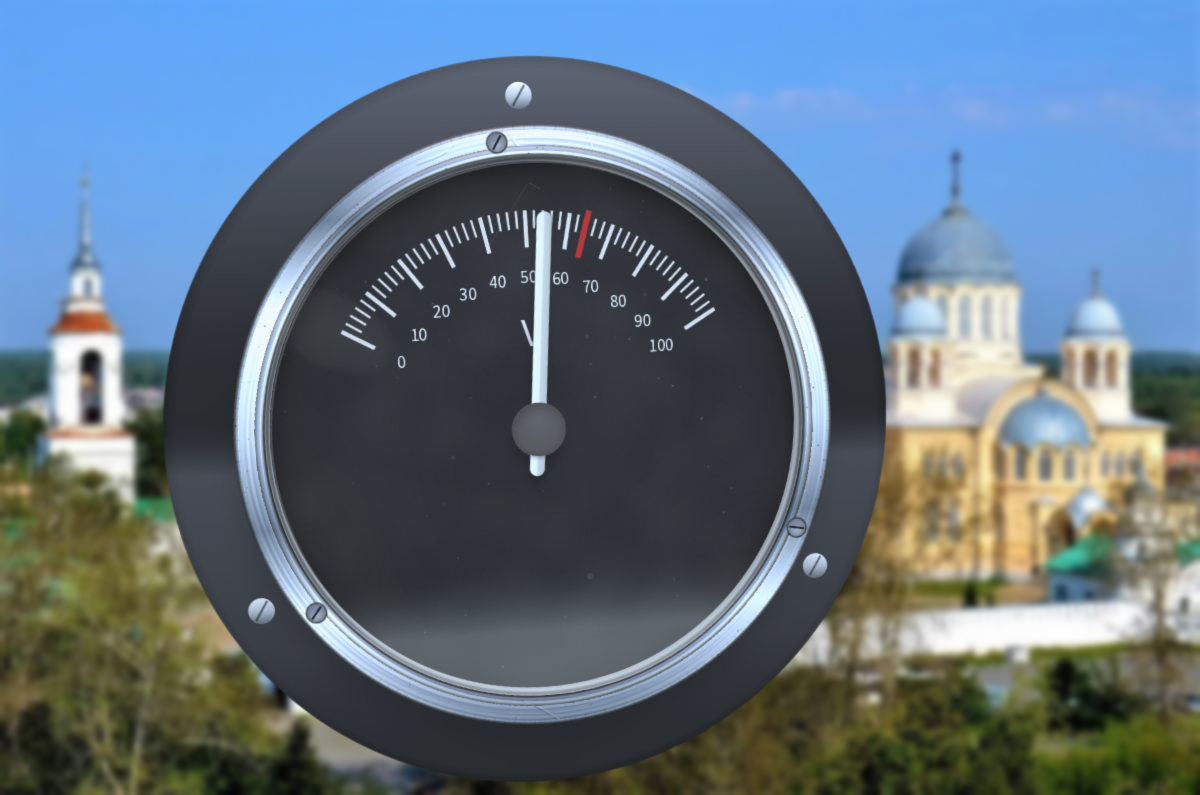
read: 54 V
